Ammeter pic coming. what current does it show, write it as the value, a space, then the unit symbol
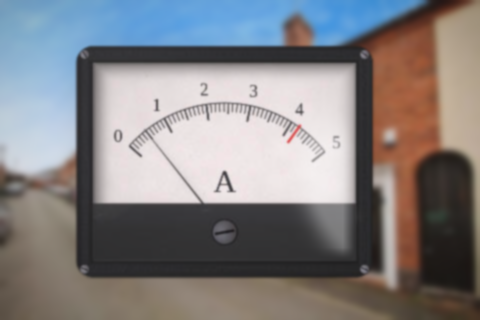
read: 0.5 A
